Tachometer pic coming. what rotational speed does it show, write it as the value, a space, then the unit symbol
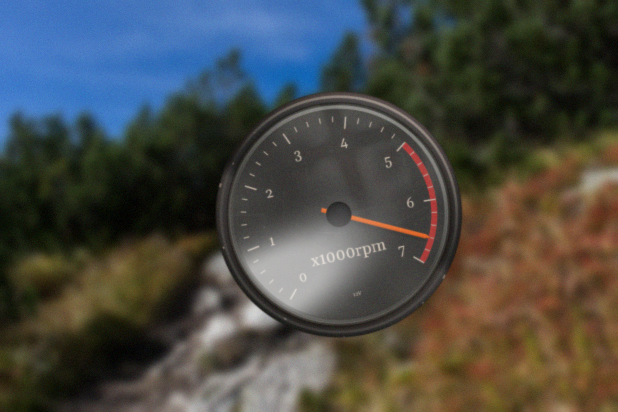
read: 6600 rpm
